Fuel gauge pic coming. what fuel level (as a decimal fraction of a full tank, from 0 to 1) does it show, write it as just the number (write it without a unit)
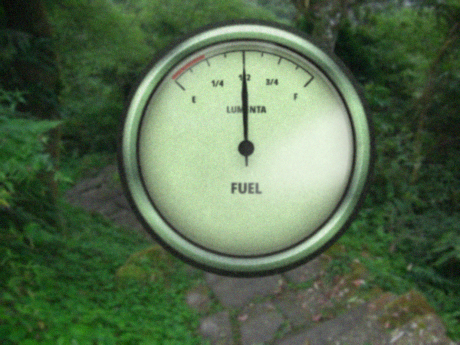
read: 0.5
